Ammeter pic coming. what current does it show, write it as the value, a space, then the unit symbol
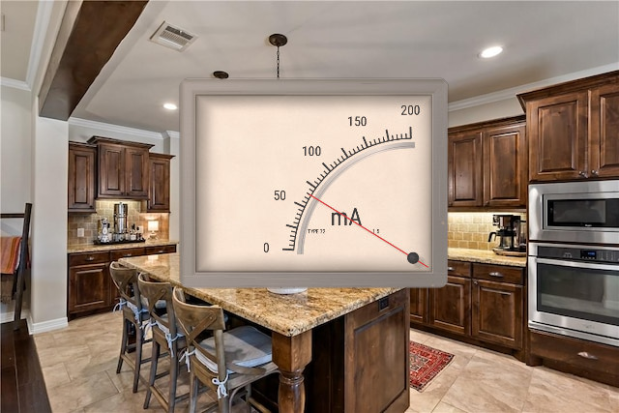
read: 65 mA
